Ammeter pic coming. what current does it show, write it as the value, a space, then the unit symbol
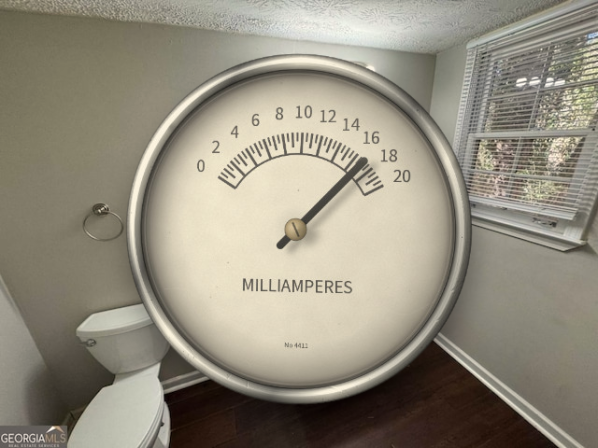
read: 17 mA
